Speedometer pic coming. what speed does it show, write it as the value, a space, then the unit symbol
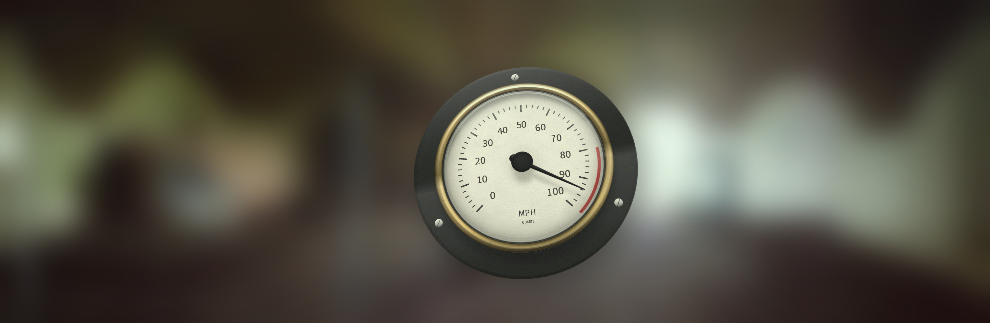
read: 94 mph
